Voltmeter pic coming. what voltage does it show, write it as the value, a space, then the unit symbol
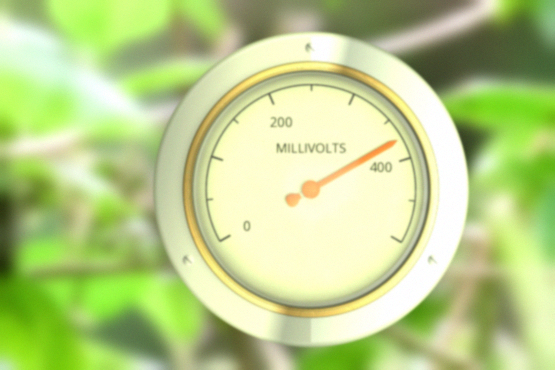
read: 375 mV
